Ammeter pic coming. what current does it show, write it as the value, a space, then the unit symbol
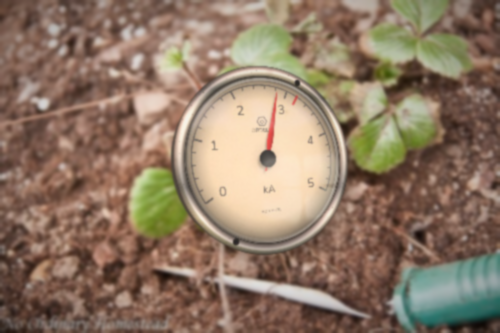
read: 2.8 kA
